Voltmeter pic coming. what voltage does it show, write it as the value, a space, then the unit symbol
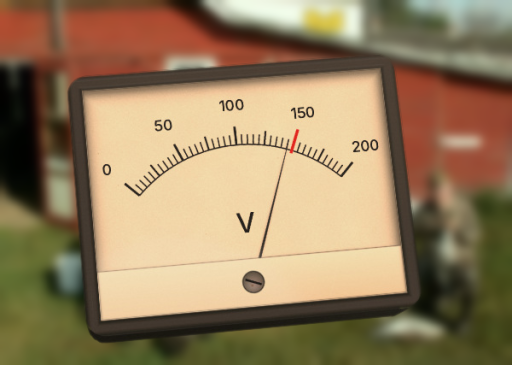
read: 145 V
